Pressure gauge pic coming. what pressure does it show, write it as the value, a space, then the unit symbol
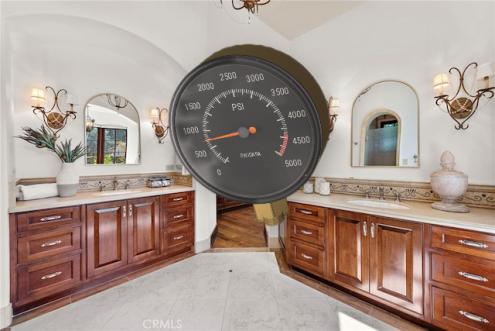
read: 750 psi
